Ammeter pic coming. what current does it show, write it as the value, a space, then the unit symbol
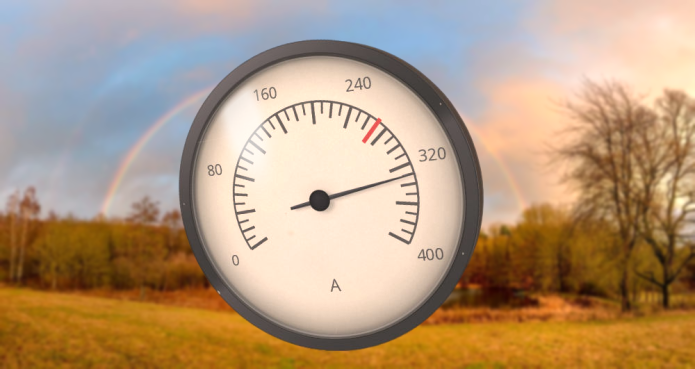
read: 330 A
